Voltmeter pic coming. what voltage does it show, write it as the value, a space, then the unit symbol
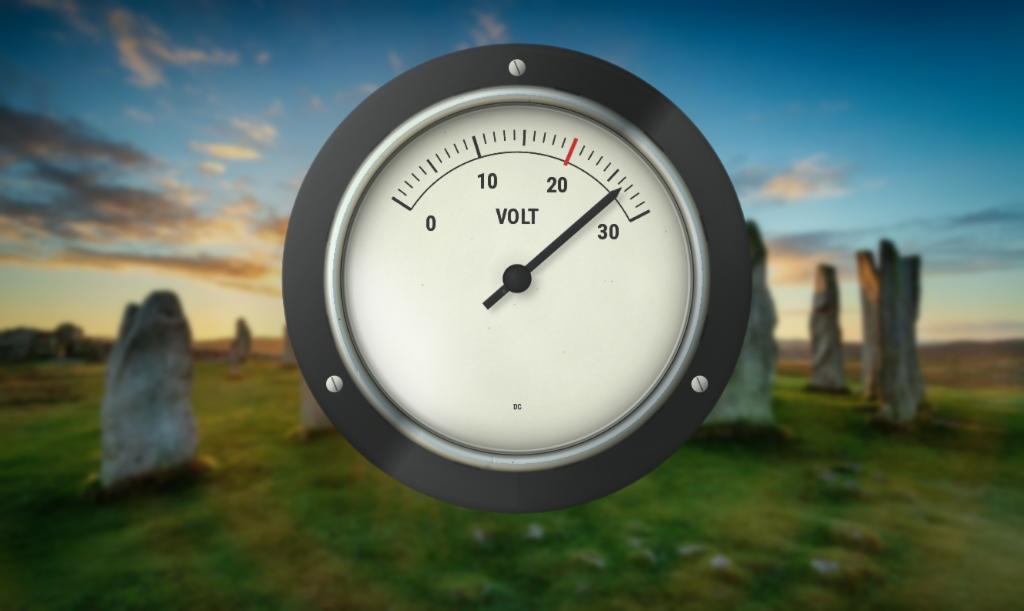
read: 26.5 V
